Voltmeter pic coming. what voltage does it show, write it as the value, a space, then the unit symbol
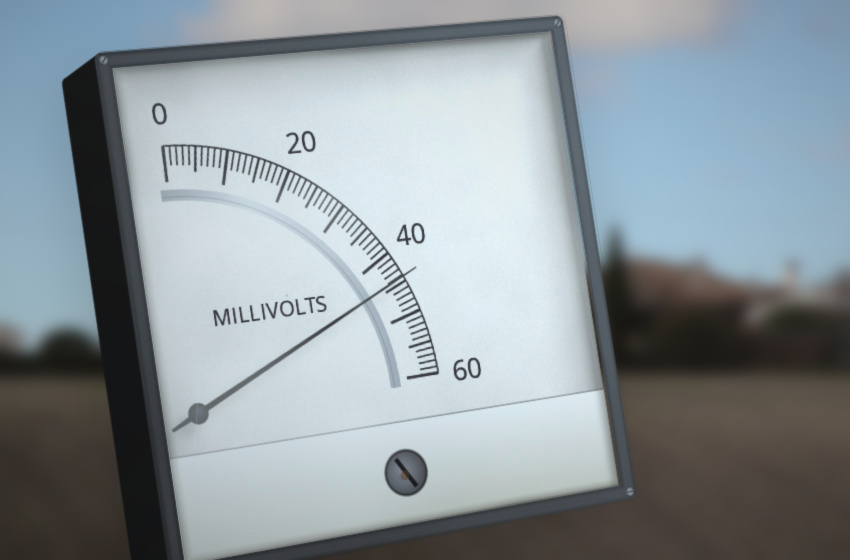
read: 44 mV
